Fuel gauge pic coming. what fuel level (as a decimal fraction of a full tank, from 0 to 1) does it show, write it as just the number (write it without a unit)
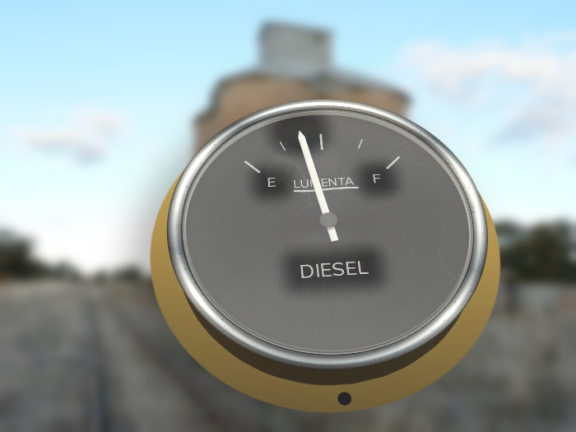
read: 0.375
